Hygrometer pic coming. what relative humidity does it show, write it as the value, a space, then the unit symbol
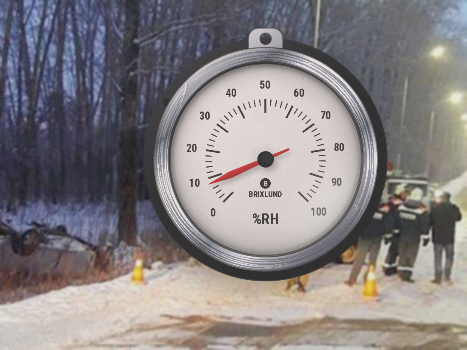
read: 8 %
